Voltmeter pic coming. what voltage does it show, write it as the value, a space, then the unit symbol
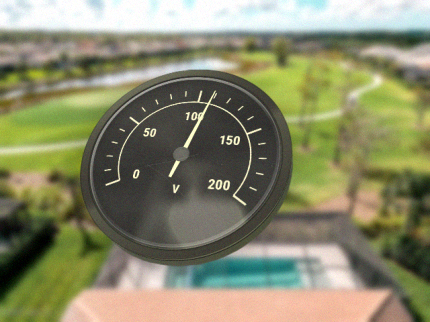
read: 110 V
